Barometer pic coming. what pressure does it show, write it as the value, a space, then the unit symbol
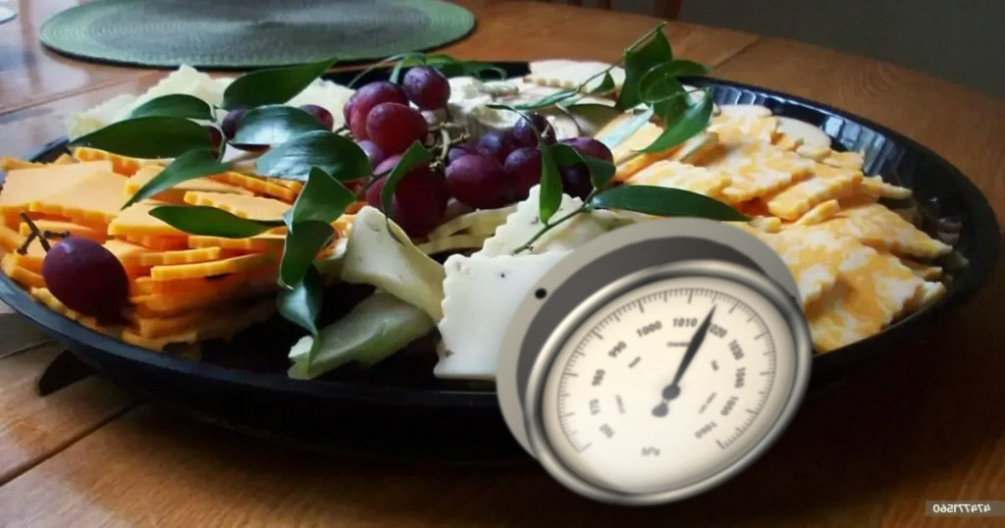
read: 1015 hPa
